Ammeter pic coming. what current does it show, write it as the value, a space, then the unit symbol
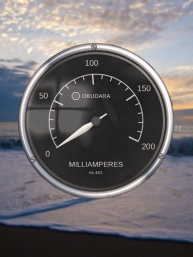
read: 0 mA
